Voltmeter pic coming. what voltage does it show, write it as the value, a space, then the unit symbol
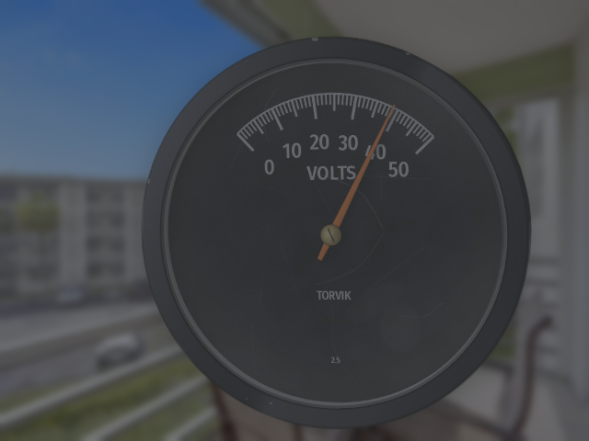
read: 39 V
